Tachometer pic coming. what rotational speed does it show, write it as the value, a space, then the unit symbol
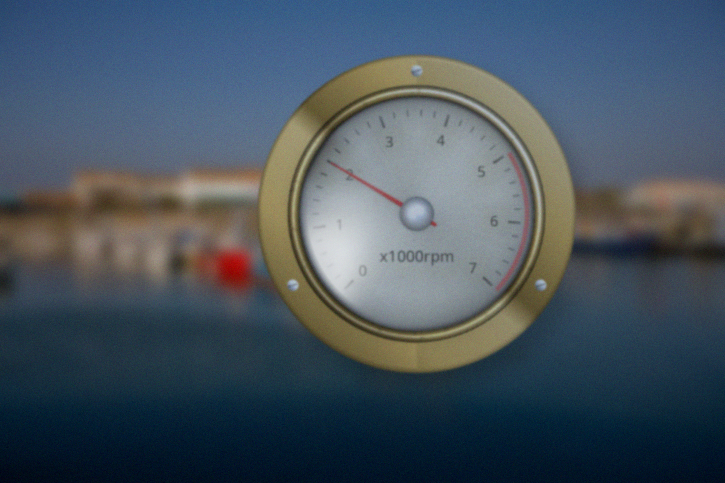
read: 2000 rpm
